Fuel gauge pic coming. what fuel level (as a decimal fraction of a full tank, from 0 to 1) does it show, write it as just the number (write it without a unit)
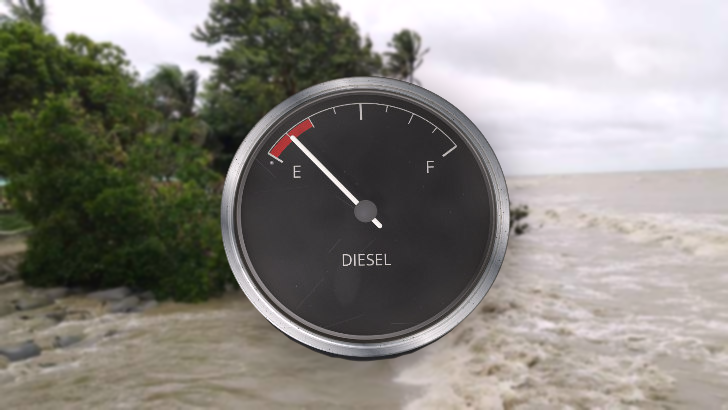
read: 0.125
